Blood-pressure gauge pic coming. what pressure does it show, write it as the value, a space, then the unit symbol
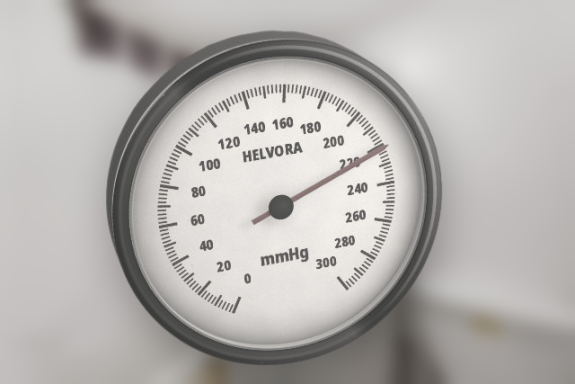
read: 220 mmHg
